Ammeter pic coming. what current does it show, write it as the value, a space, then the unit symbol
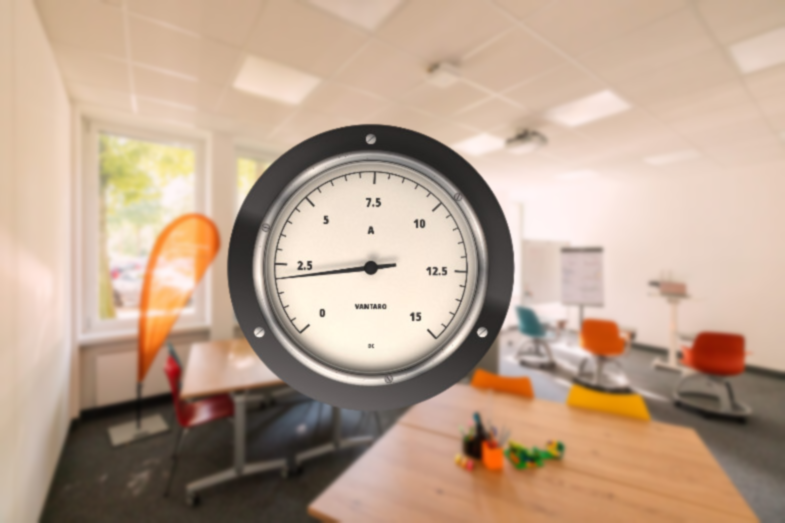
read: 2 A
